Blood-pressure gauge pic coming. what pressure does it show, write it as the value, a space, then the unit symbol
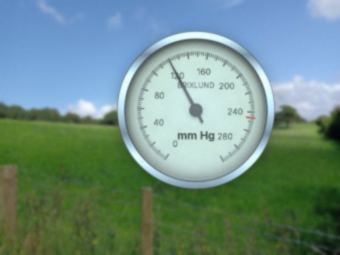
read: 120 mmHg
